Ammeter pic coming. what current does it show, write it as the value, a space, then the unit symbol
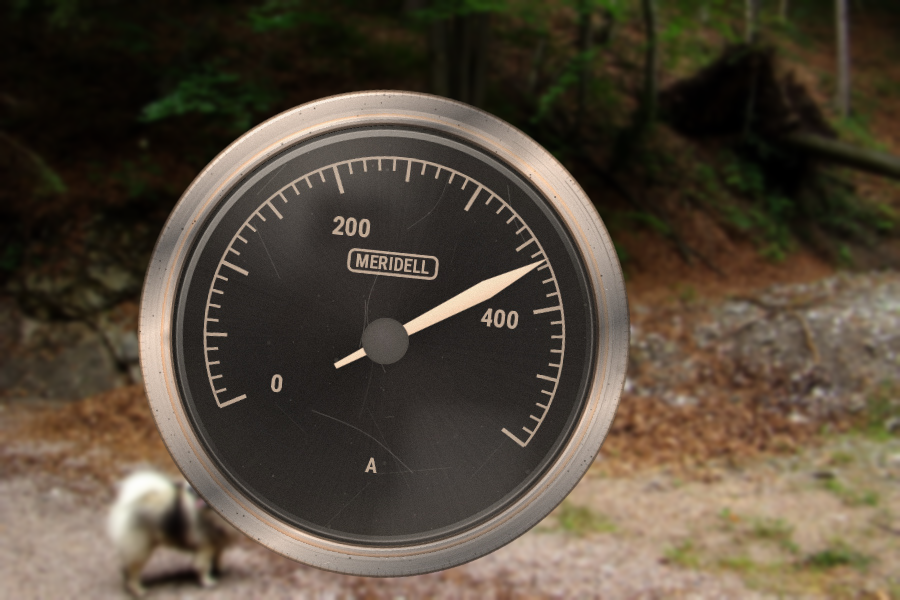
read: 365 A
